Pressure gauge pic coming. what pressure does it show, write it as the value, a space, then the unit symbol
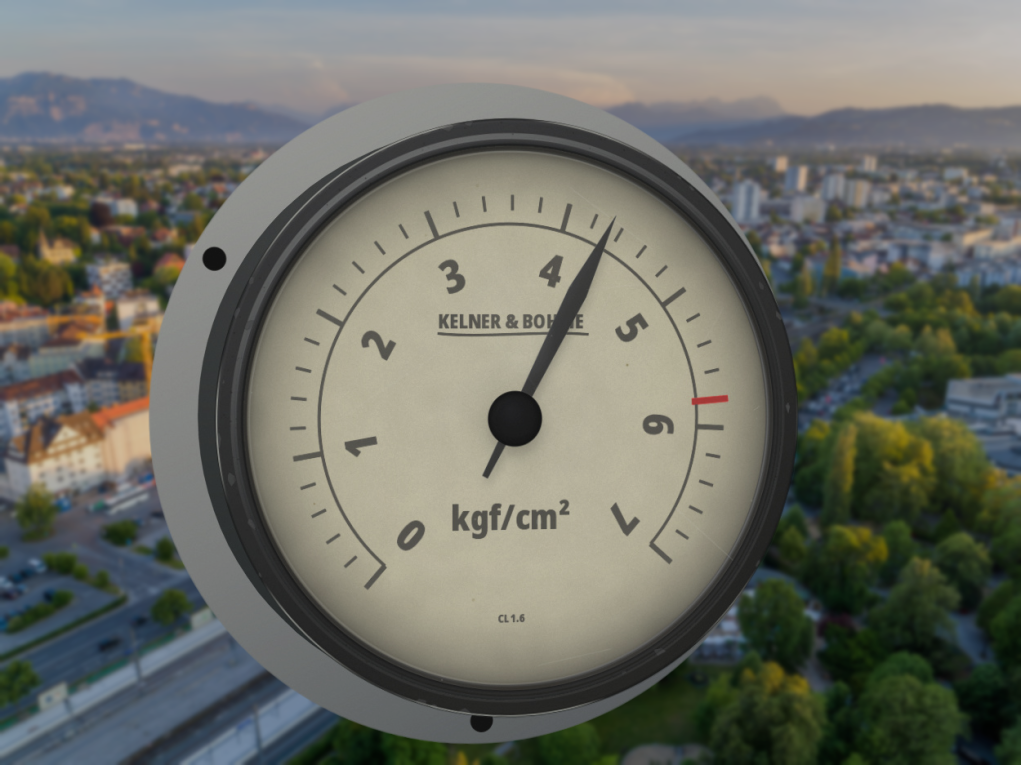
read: 4.3 kg/cm²
